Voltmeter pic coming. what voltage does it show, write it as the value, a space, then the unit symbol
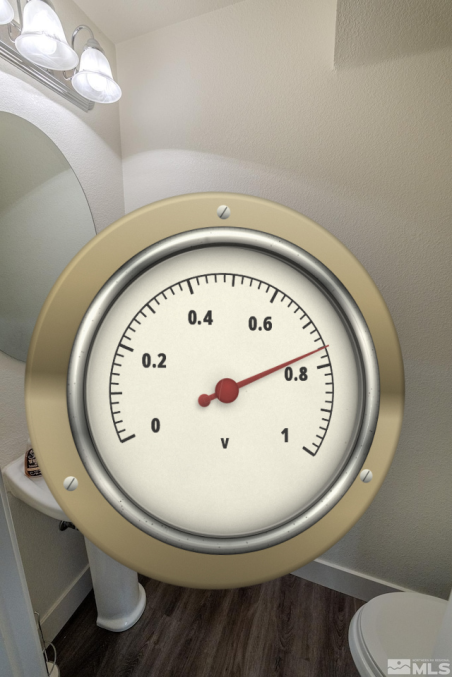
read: 0.76 V
